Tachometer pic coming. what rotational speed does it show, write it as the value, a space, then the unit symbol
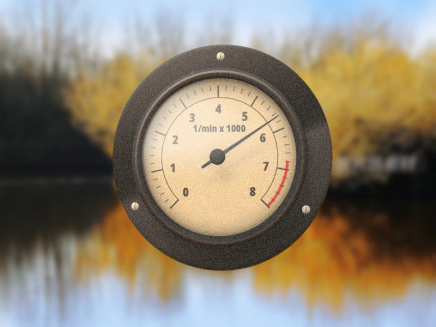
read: 5700 rpm
